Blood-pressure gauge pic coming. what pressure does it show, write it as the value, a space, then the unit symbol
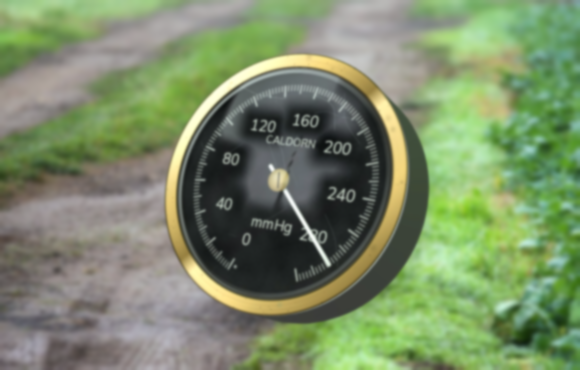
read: 280 mmHg
